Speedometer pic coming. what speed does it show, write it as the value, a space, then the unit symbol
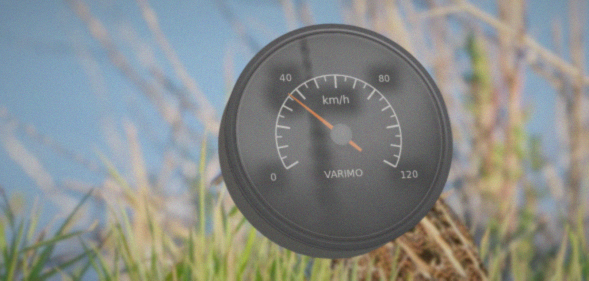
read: 35 km/h
